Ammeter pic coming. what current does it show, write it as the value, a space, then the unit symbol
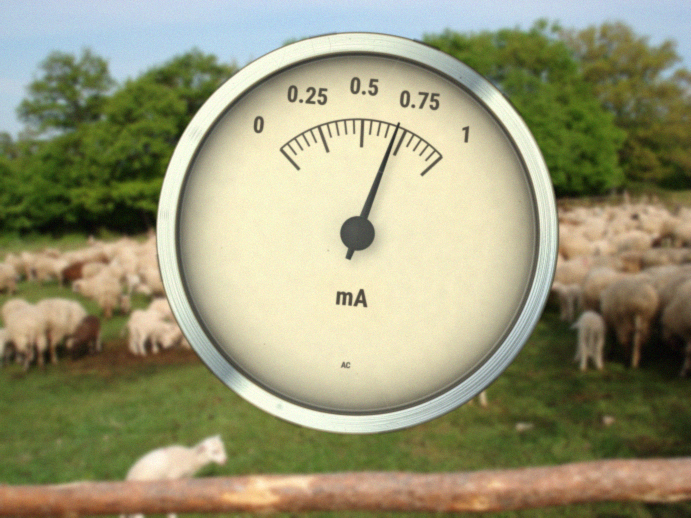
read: 0.7 mA
